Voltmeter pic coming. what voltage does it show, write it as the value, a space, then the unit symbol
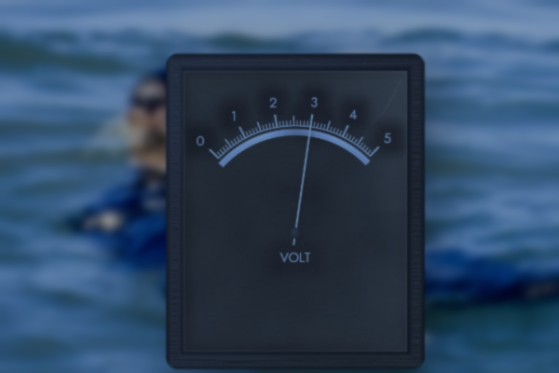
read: 3 V
